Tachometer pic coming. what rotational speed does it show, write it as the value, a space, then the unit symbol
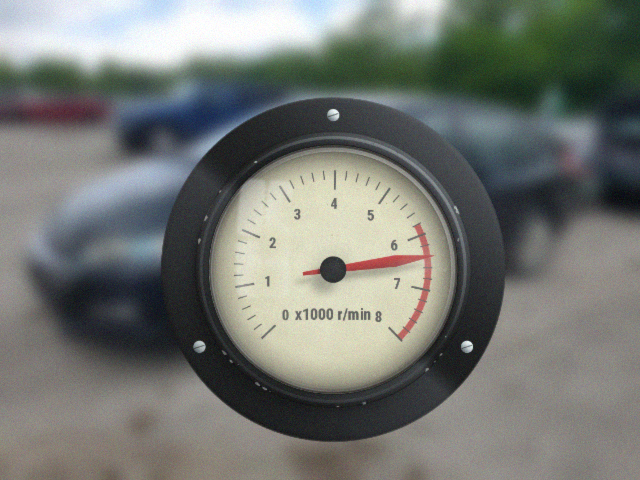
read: 6400 rpm
